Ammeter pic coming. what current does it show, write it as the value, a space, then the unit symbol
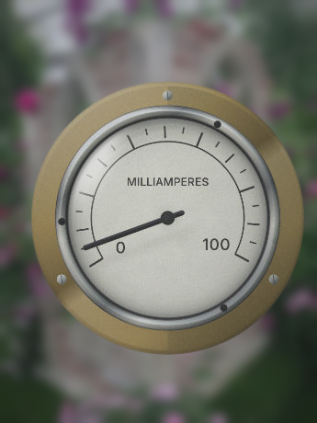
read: 5 mA
